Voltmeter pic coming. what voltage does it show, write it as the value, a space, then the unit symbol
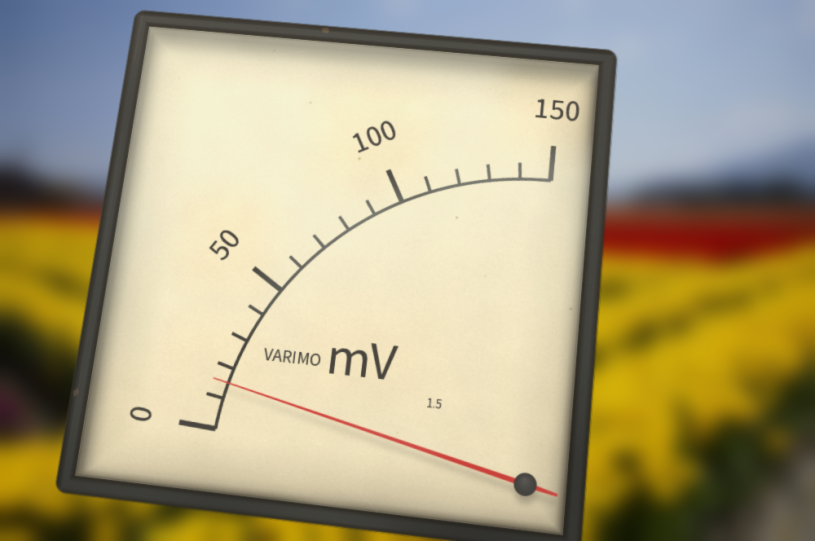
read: 15 mV
